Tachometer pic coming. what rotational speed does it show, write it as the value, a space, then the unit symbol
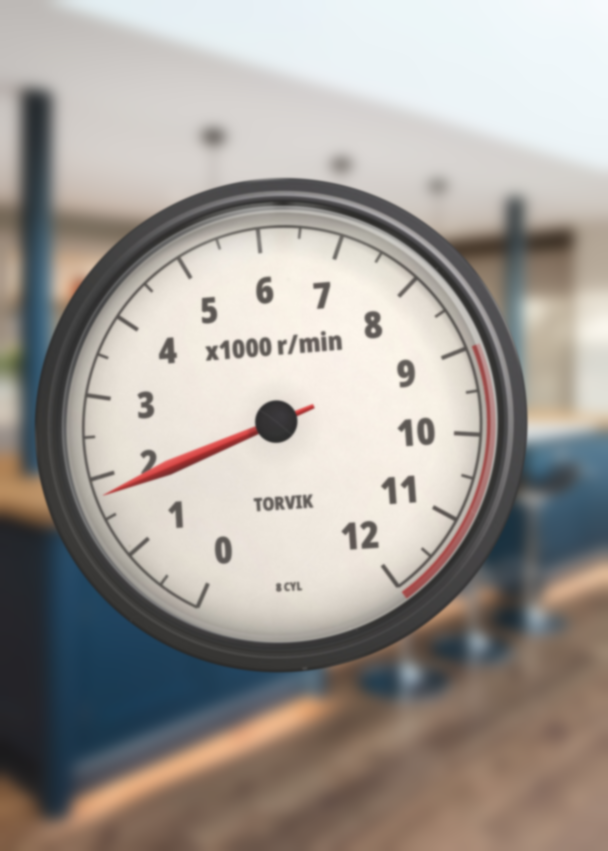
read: 1750 rpm
